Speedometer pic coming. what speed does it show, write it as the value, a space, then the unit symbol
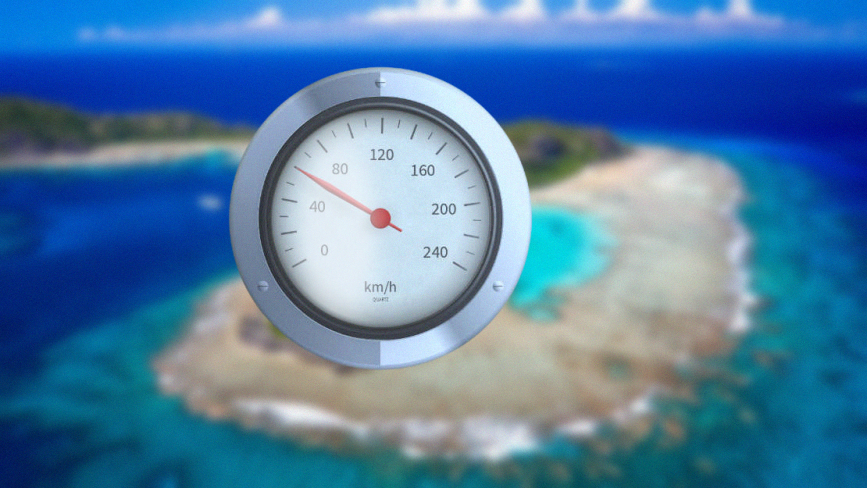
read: 60 km/h
